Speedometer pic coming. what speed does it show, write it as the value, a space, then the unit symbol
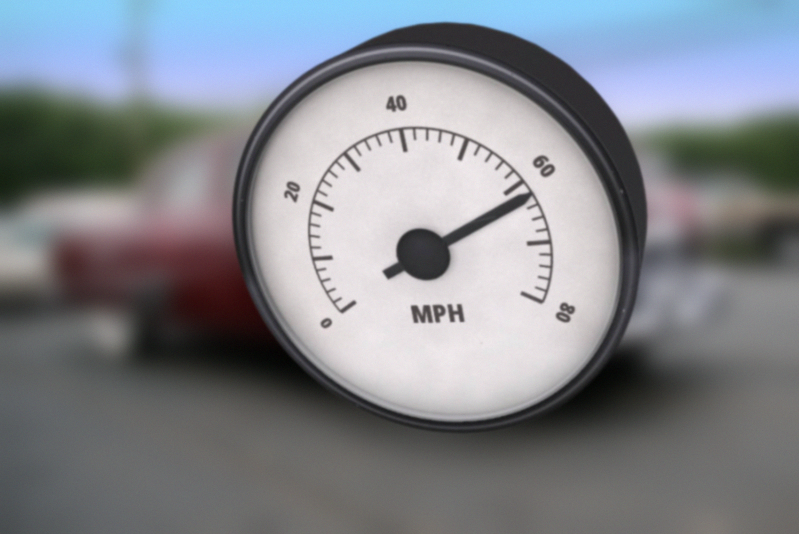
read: 62 mph
